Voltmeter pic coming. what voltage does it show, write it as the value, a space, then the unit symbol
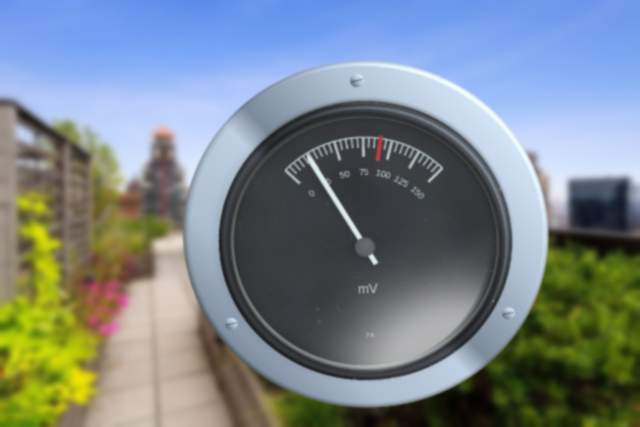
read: 25 mV
